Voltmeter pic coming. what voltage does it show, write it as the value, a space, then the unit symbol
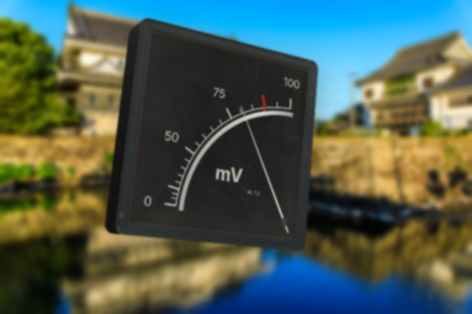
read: 80 mV
